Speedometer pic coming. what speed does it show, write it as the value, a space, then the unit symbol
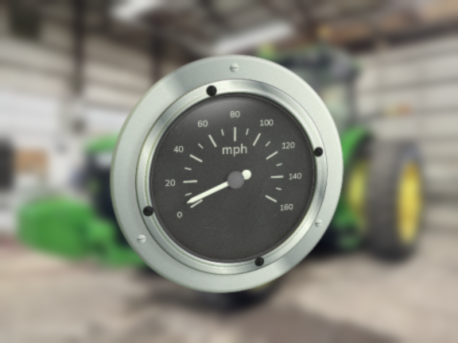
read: 5 mph
